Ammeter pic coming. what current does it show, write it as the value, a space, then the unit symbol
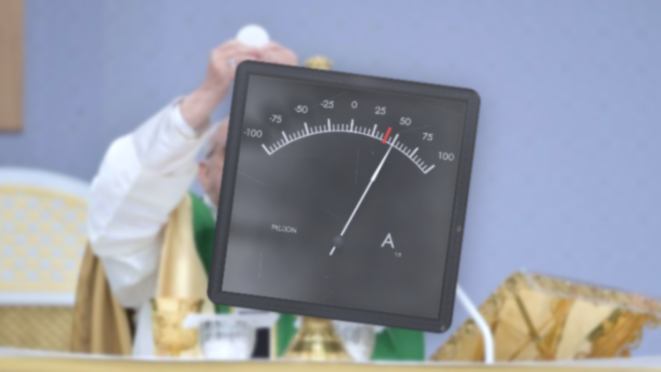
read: 50 A
